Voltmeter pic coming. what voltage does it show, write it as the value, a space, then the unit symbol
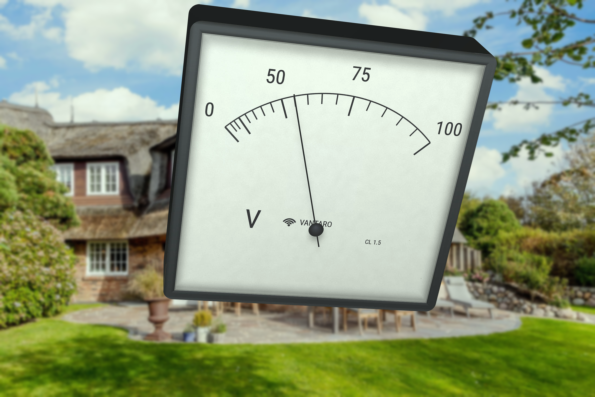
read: 55 V
